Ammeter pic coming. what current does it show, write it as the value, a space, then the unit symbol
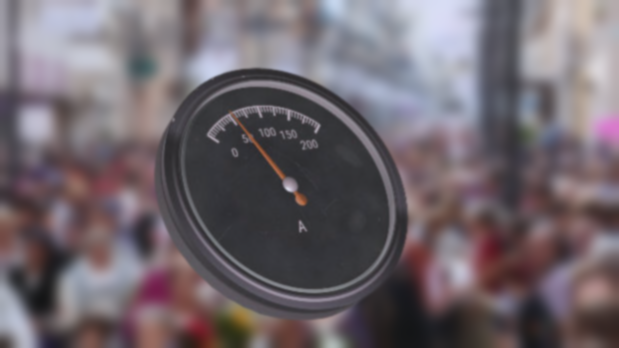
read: 50 A
